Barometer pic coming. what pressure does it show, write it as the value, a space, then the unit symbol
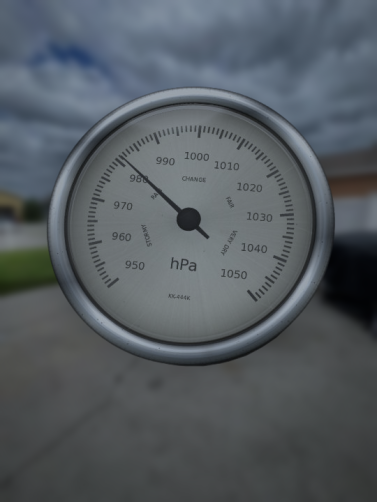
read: 981 hPa
